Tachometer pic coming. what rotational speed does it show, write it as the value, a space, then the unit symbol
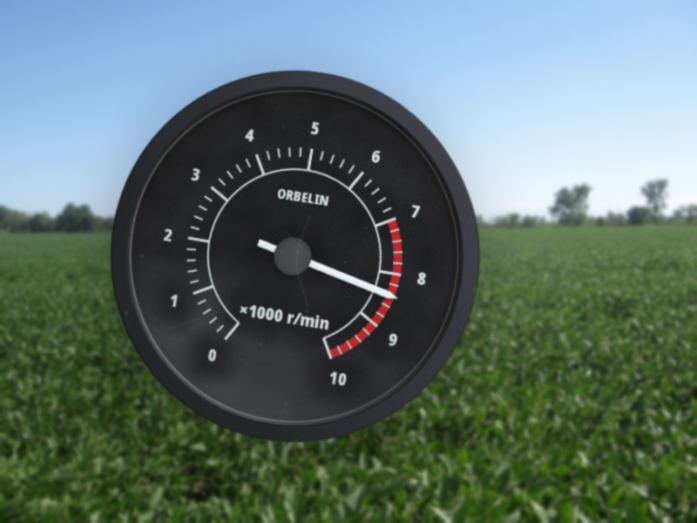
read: 8400 rpm
